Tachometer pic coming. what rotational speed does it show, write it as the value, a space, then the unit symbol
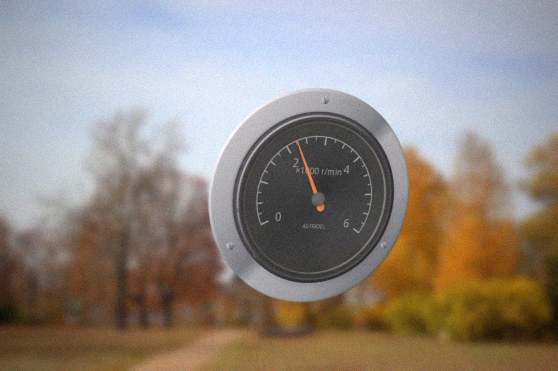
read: 2250 rpm
